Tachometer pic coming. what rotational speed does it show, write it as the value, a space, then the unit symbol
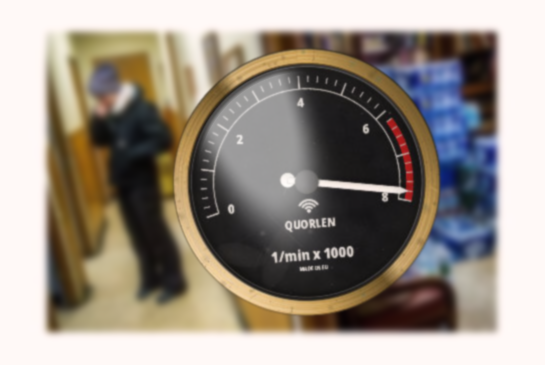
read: 7800 rpm
